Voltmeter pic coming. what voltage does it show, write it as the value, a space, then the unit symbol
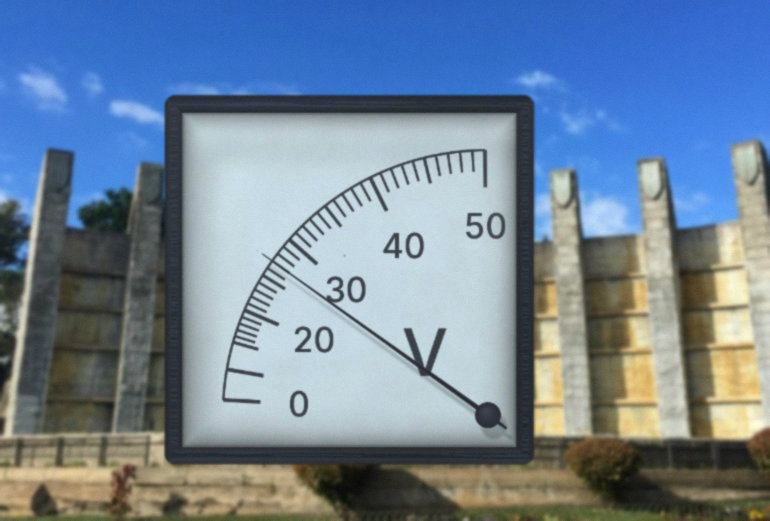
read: 27 V
